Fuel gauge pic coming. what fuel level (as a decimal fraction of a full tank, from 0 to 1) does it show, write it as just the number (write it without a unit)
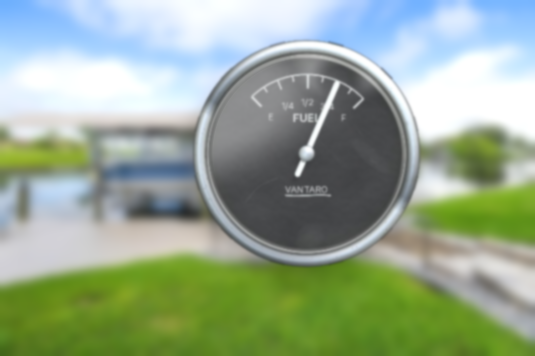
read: 0.75
